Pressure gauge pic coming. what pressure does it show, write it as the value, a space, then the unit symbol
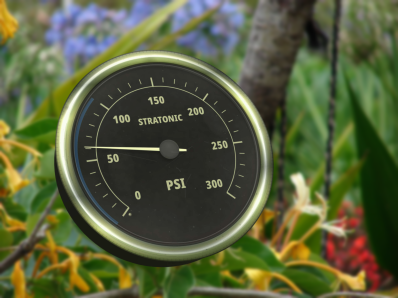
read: 60 psi
